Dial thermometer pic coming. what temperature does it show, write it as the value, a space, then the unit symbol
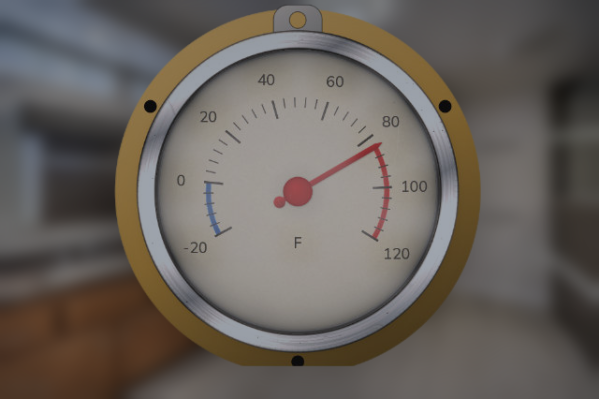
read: 84 °F
